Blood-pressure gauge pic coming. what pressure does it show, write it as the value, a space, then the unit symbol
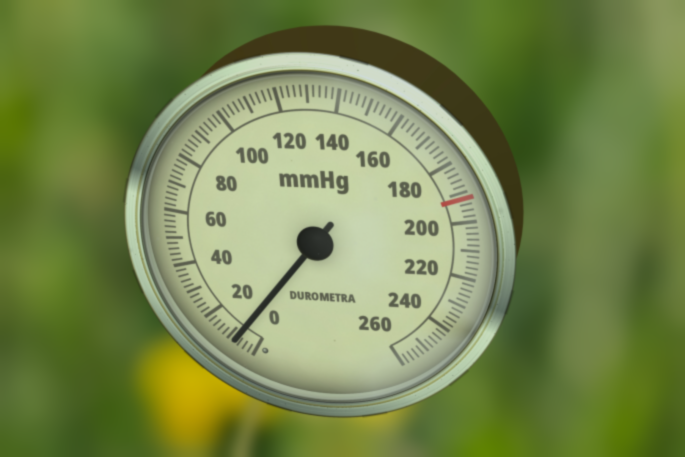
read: 8 mmHg
